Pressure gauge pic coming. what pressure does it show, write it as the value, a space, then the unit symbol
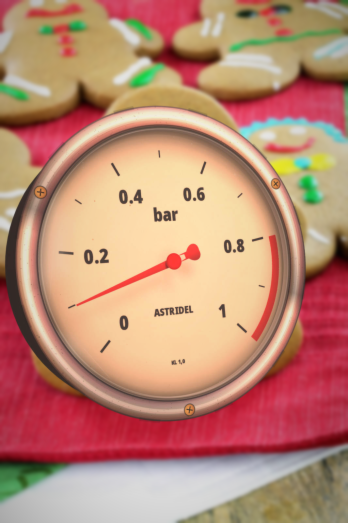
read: 0.1 bar
